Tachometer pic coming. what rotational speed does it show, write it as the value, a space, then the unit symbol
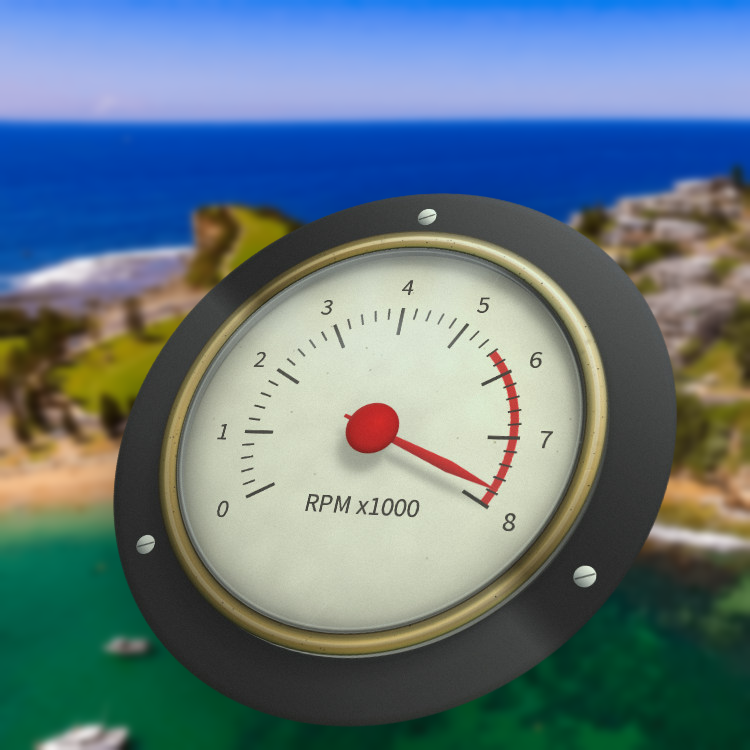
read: 7800 rpm
